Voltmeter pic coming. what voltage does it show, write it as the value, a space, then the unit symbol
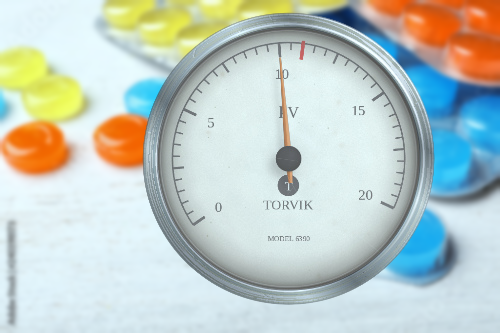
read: 10 kV
